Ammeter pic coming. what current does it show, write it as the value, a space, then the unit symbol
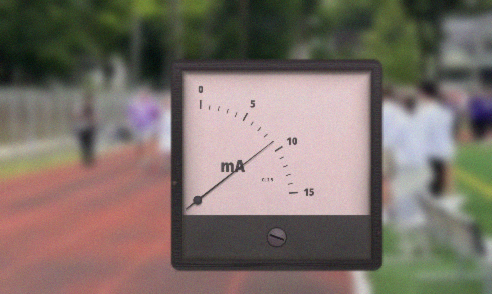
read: 9 mA
